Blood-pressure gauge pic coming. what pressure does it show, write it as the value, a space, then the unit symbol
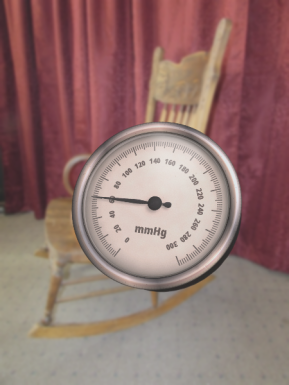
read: 60 mmHg
